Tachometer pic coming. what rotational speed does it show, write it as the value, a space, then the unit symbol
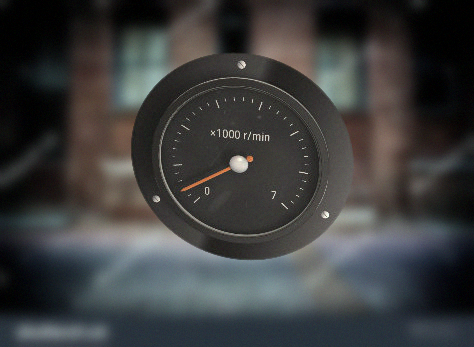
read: 400 rpm
